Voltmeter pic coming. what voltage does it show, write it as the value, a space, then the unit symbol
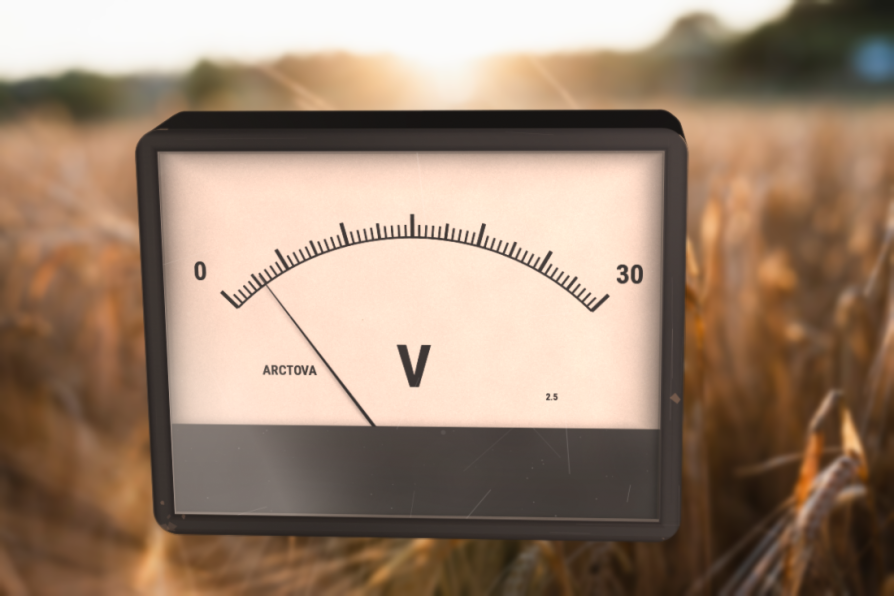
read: 3 V
